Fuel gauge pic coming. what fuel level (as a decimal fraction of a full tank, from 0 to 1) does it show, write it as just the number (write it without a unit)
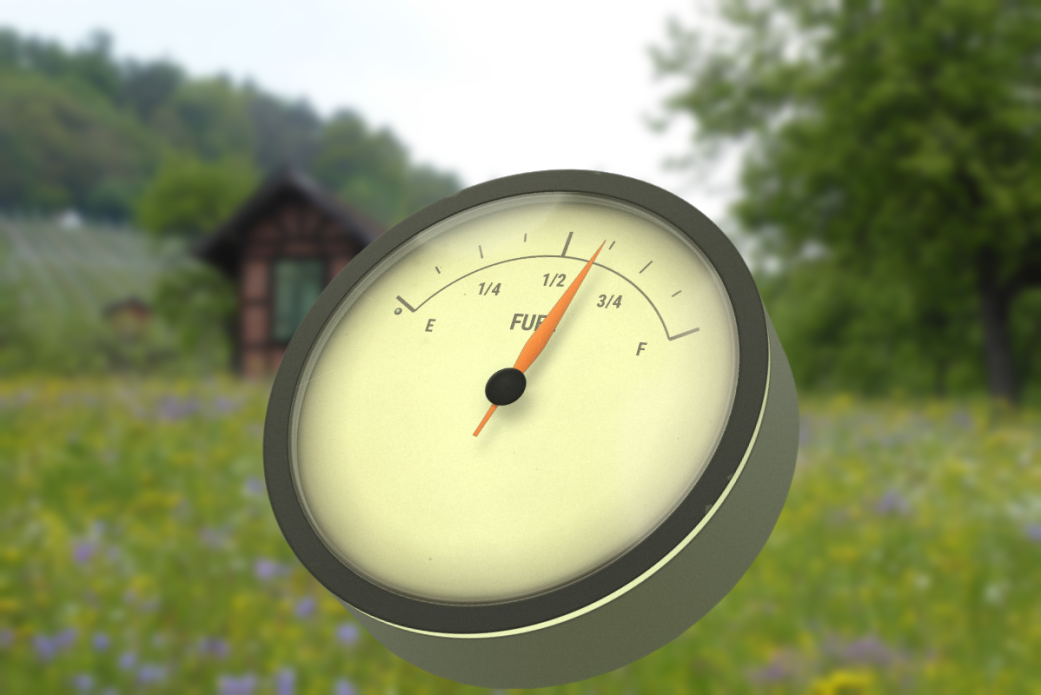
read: 0.625
